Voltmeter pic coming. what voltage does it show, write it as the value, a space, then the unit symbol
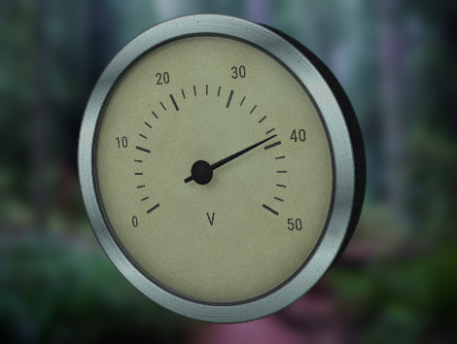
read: 39 V
